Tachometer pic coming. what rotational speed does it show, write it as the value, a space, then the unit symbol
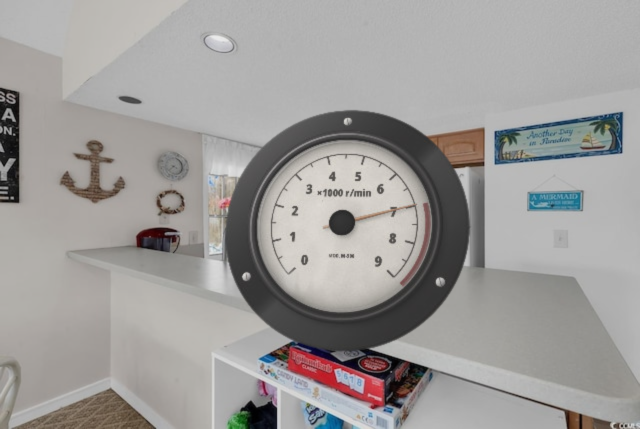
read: 7000 rpm
